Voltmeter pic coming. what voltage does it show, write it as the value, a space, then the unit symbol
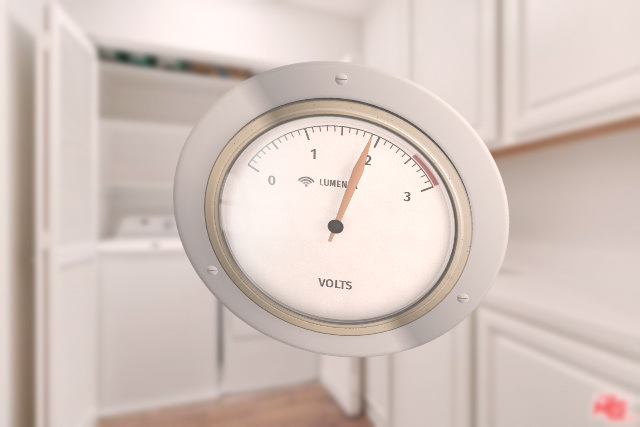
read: 1.9 V
